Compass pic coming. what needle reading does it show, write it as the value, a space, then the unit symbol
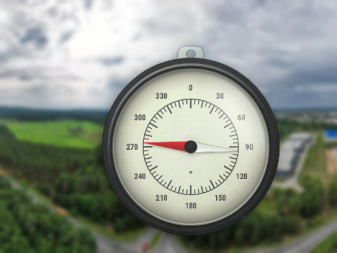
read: 275 °
